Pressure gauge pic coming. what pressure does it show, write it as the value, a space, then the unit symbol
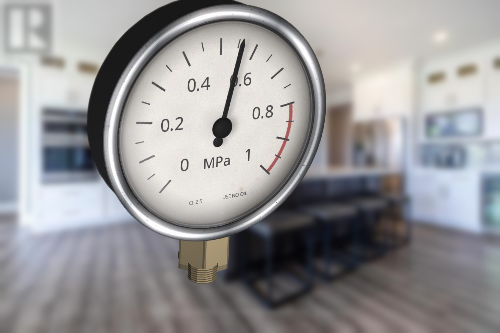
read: 0.55 MPa
